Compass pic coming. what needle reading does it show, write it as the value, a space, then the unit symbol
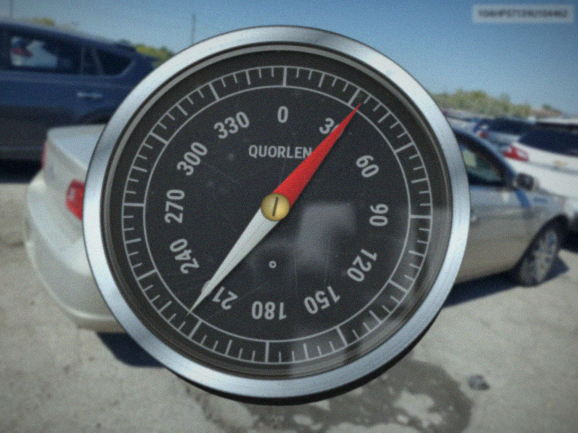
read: 35 °
